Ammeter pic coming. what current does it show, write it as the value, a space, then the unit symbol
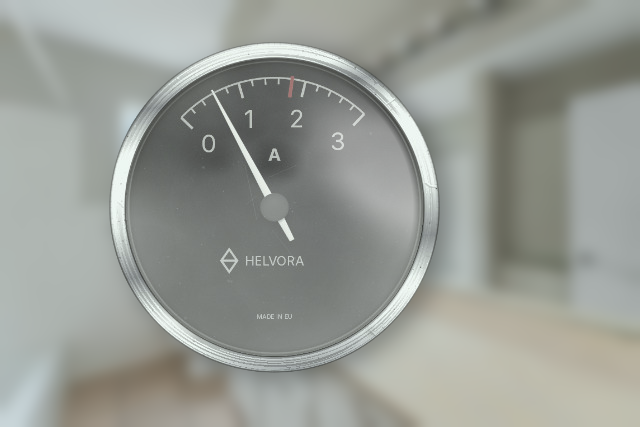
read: 0.6 A
